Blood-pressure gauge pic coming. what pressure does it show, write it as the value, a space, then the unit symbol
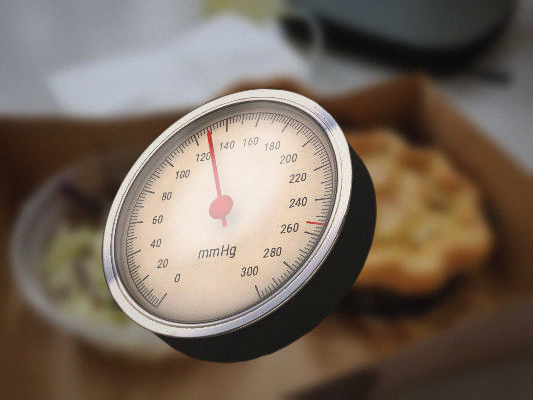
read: 130 mmHg
